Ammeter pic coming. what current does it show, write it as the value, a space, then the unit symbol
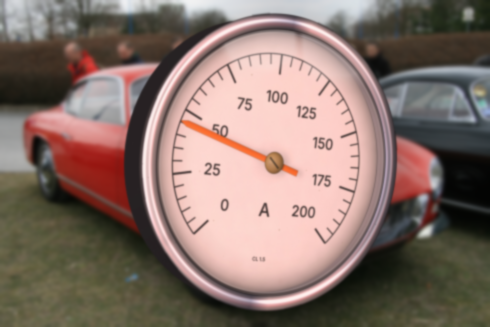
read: 45 A
